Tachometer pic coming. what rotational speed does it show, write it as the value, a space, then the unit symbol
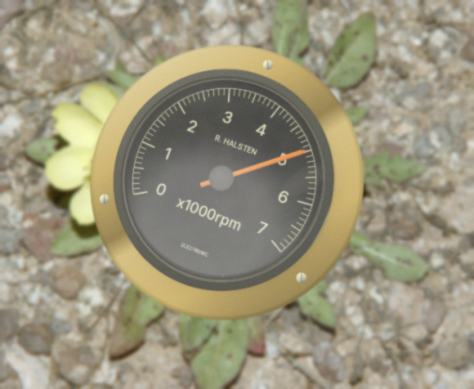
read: 5000 rpm
